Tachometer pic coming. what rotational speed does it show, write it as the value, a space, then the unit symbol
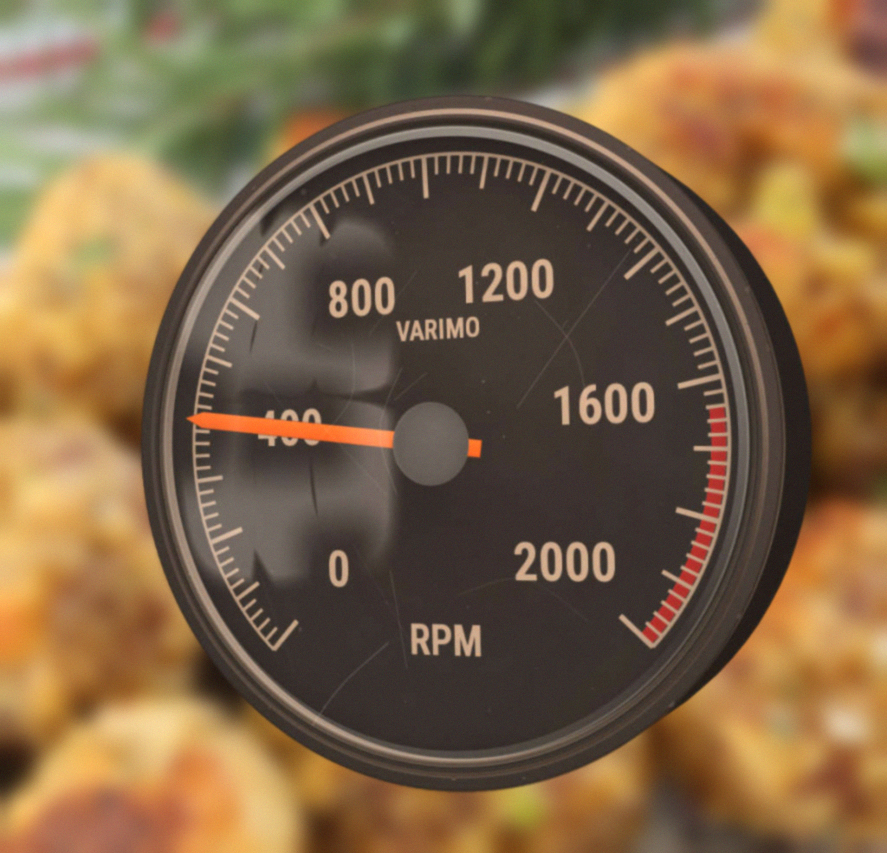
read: 400 rpm
